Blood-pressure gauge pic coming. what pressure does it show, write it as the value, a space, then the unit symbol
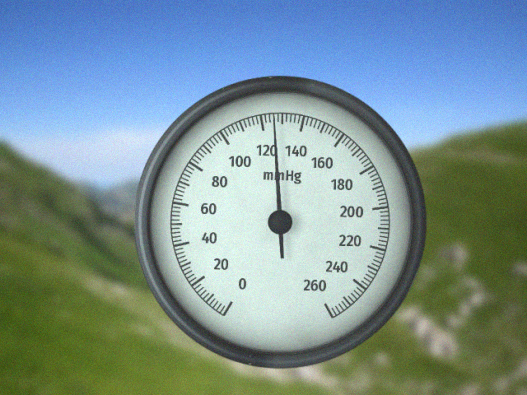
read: 126 mmHg
